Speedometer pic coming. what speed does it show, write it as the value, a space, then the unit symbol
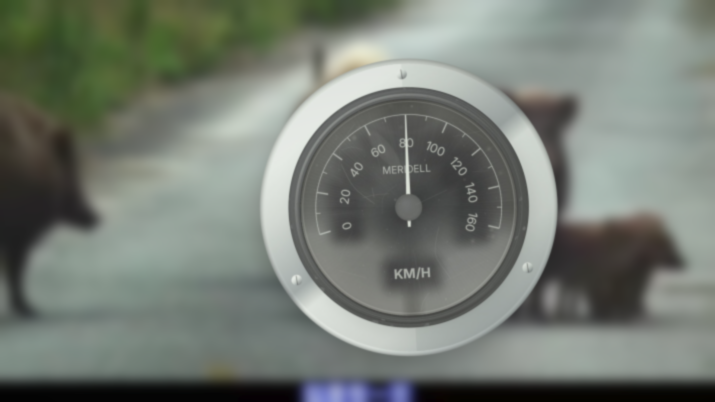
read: 80 km/h
